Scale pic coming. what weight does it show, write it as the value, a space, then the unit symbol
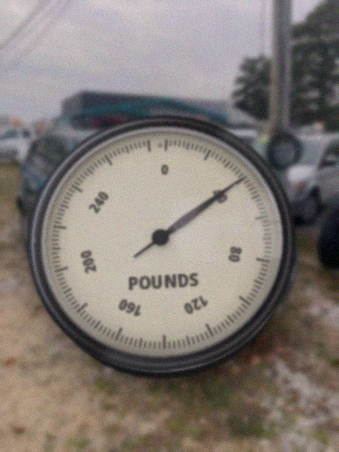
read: 40 lb
